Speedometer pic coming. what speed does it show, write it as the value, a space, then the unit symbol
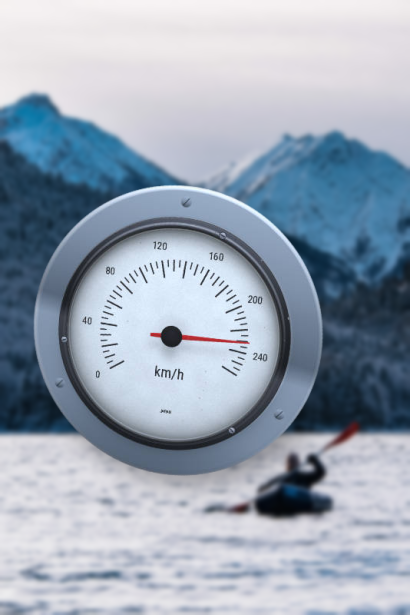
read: 230 km/h
